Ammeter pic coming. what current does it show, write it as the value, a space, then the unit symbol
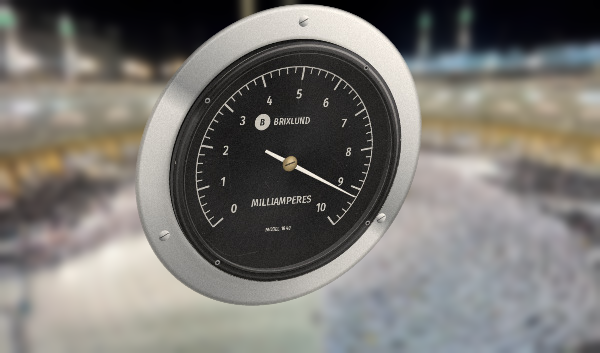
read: 9.2 mA
